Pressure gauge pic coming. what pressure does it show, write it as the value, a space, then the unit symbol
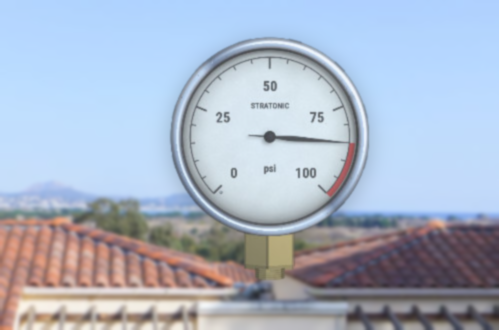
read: 85 psi
